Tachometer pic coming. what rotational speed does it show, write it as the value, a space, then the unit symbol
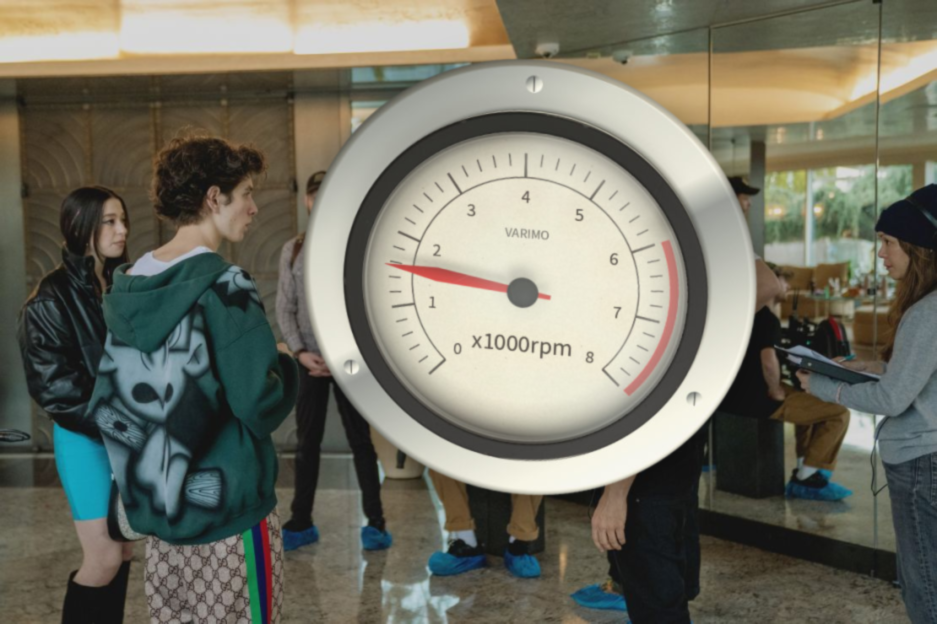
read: 1600 rpm
